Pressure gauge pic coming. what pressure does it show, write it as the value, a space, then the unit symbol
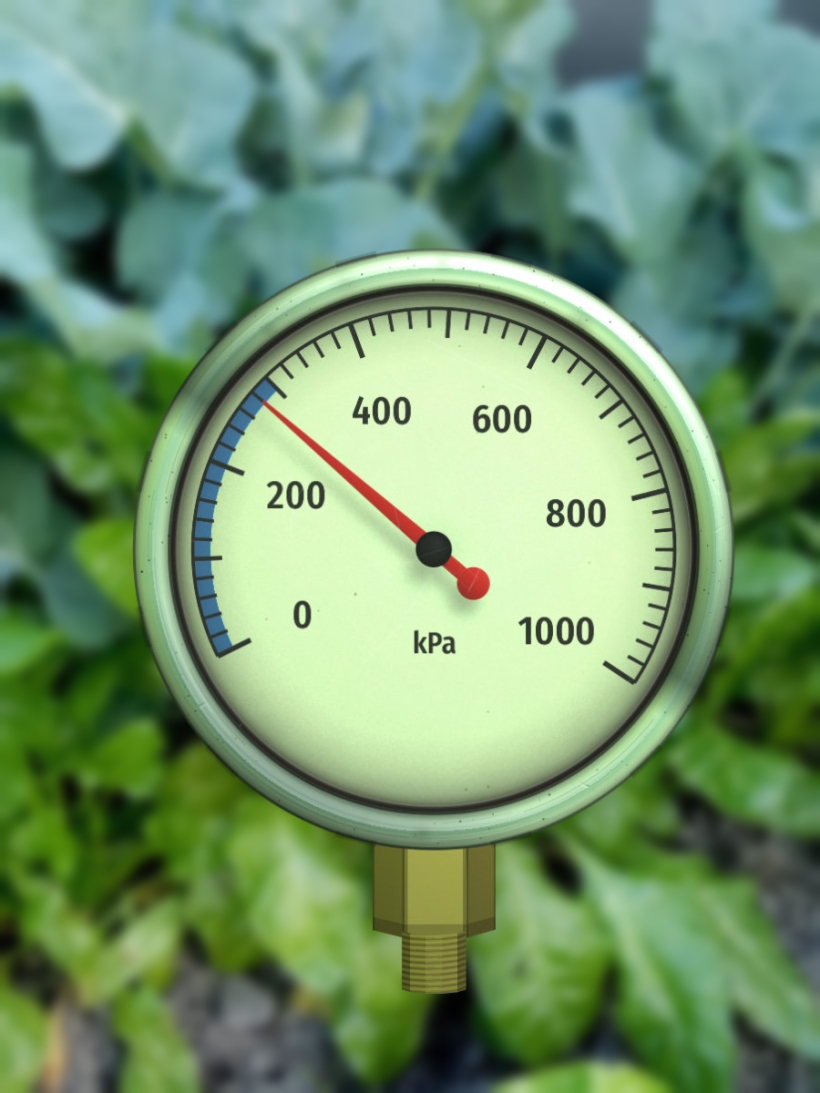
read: 280 kPa
